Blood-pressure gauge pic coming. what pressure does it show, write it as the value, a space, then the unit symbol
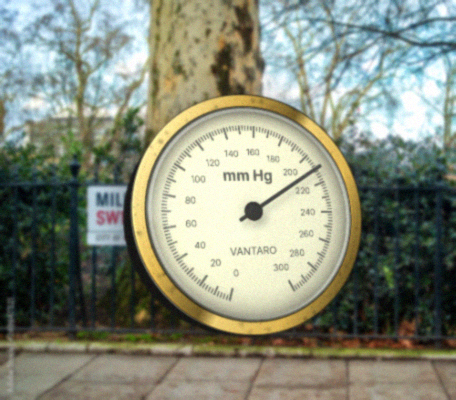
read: 210 mmHg
